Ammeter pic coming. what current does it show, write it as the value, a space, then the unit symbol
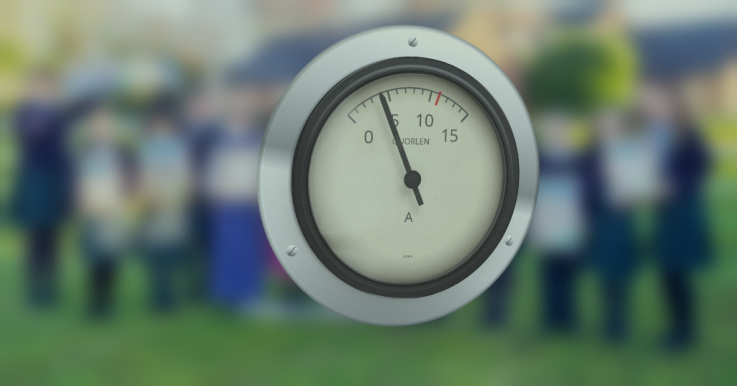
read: 4 A
